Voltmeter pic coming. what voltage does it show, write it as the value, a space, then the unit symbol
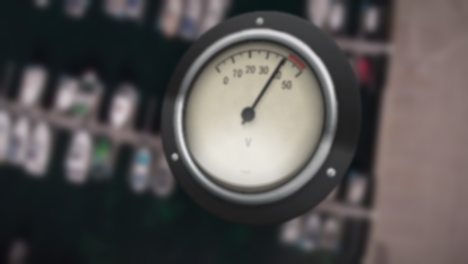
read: 40 V
